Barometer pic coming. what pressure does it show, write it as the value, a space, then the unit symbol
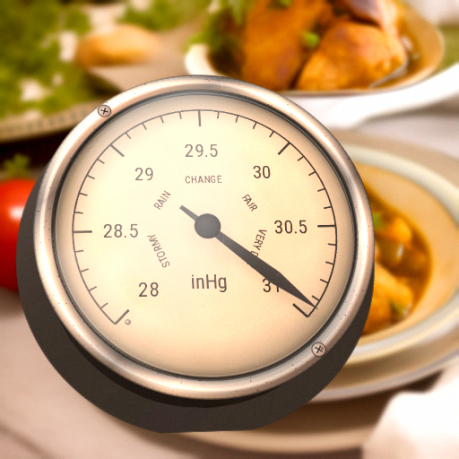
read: 30.95 inHg
